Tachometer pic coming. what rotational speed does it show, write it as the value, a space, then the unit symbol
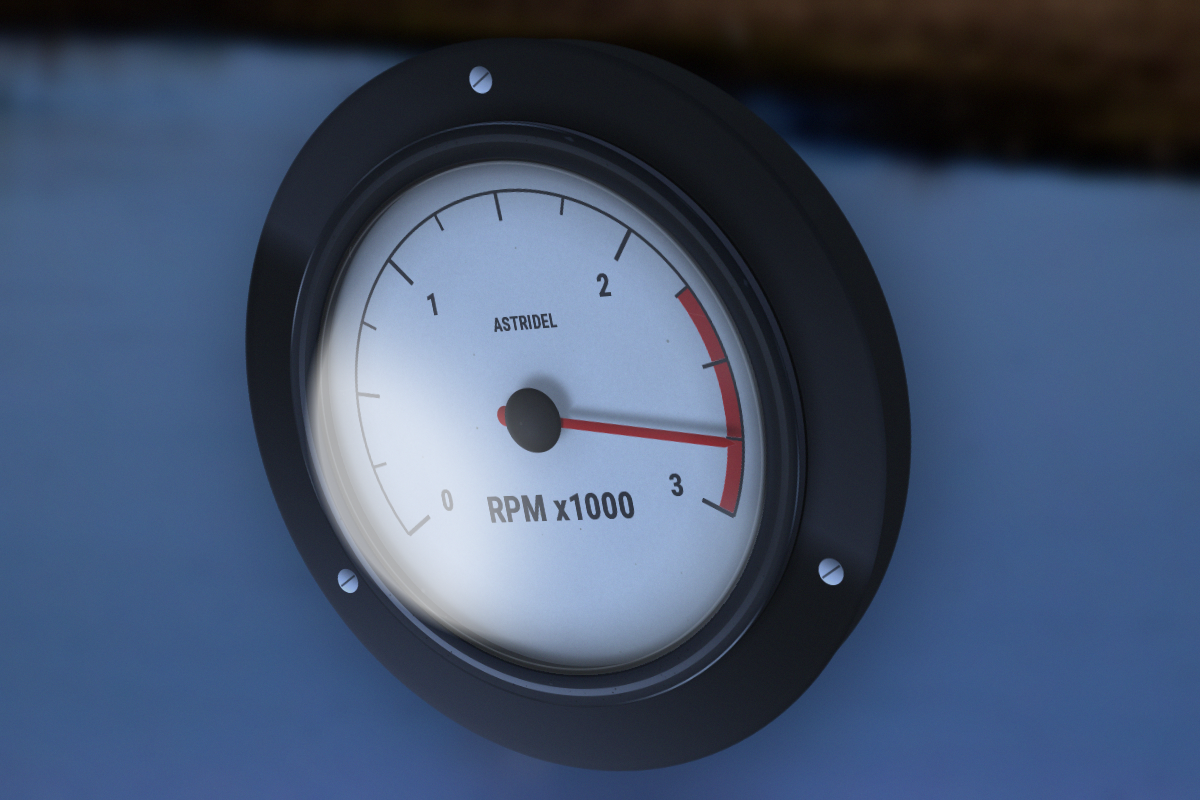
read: 2750 rpm
